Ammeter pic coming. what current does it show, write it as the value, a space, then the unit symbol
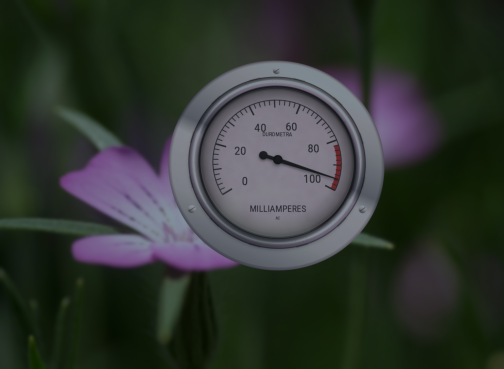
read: 96 mA
